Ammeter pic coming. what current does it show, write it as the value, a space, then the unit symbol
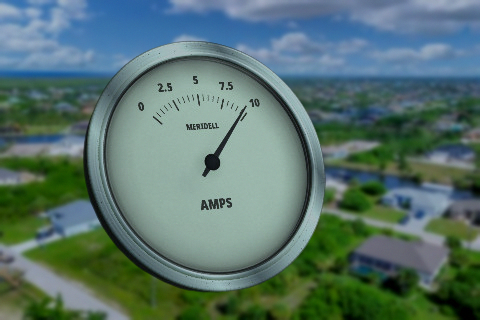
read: 9.5 A
